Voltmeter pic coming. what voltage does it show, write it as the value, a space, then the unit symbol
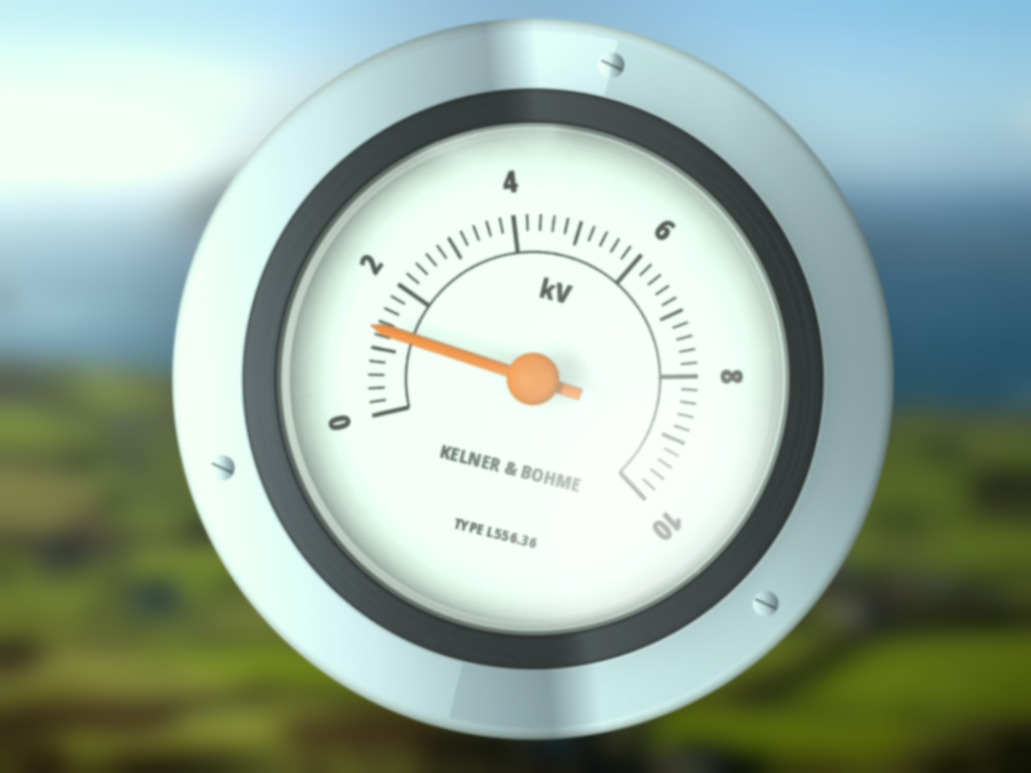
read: 1.3 kV
